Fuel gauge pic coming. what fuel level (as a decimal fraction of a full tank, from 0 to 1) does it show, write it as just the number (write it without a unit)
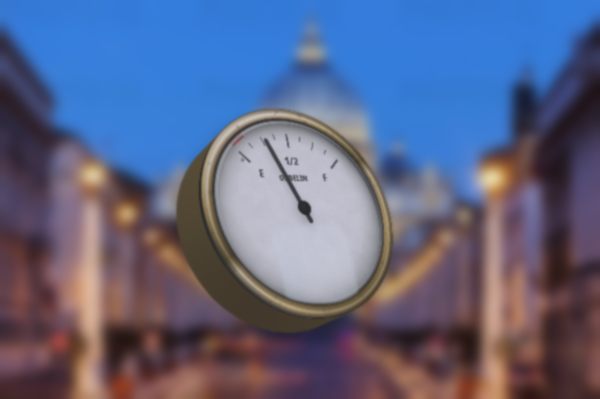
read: 0.25
